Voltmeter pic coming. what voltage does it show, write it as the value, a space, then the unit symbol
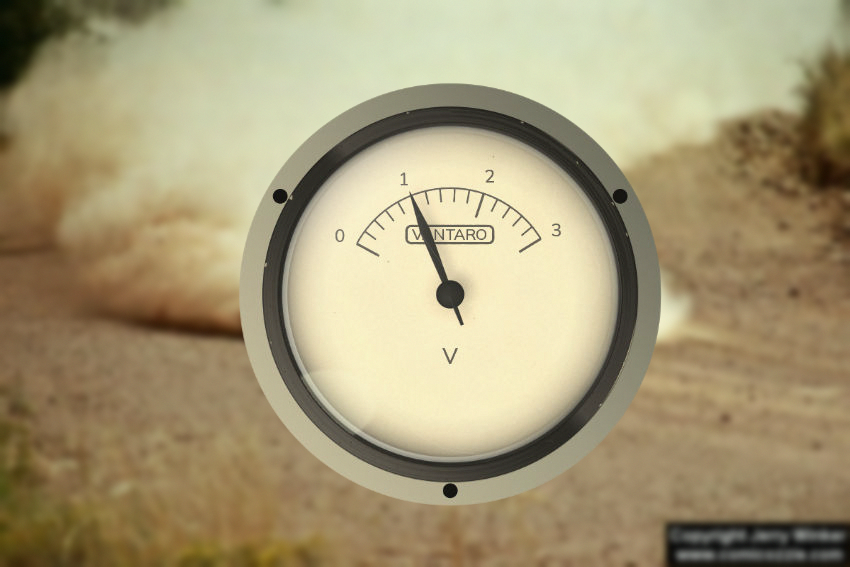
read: 1 V
